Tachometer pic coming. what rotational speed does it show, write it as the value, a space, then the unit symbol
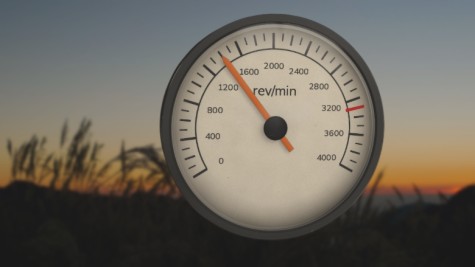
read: 1400 rpm
